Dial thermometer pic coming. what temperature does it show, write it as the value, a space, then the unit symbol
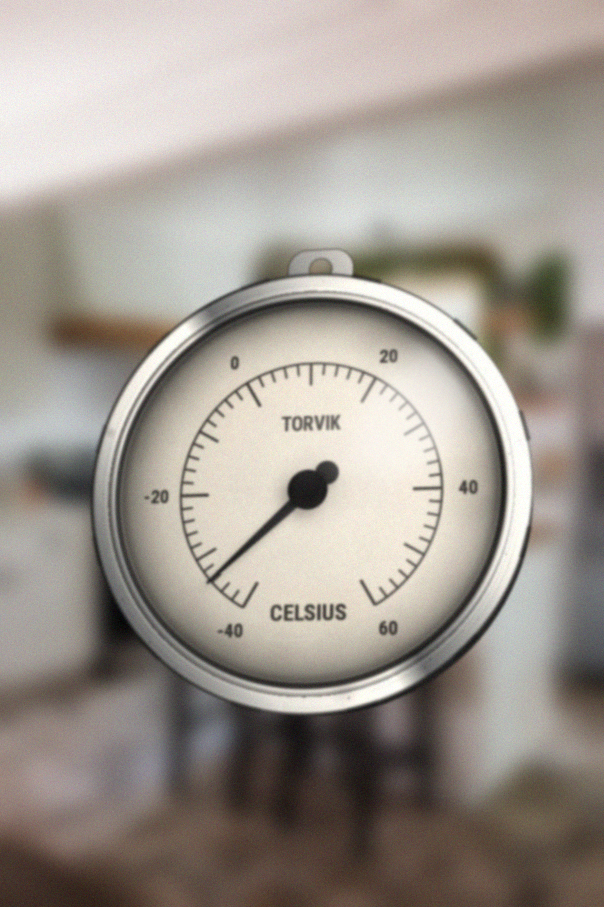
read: -34 °C
